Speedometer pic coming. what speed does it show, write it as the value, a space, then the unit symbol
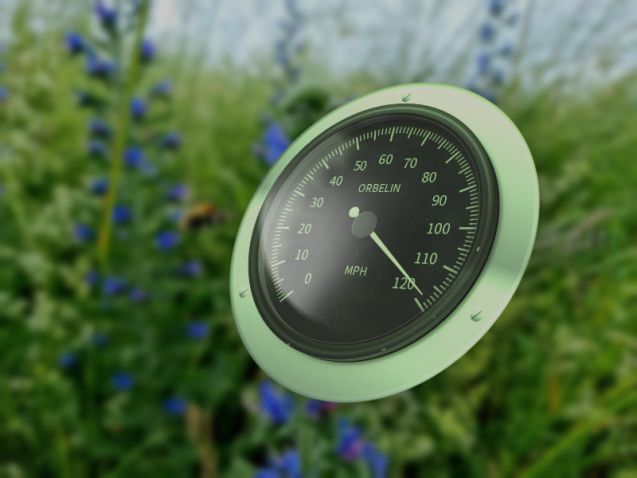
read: 118 mph
